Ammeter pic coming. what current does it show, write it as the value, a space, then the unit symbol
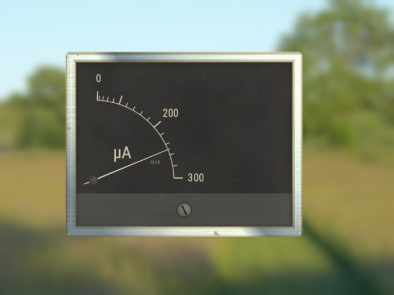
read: 250 µA
